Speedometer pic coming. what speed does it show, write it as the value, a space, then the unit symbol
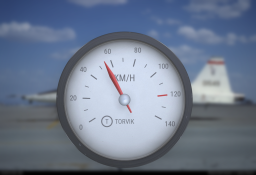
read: 55 km/h
